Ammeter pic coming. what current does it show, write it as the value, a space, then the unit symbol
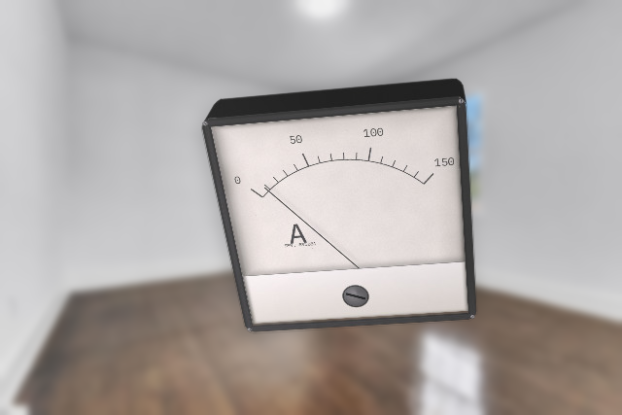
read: 10 A
